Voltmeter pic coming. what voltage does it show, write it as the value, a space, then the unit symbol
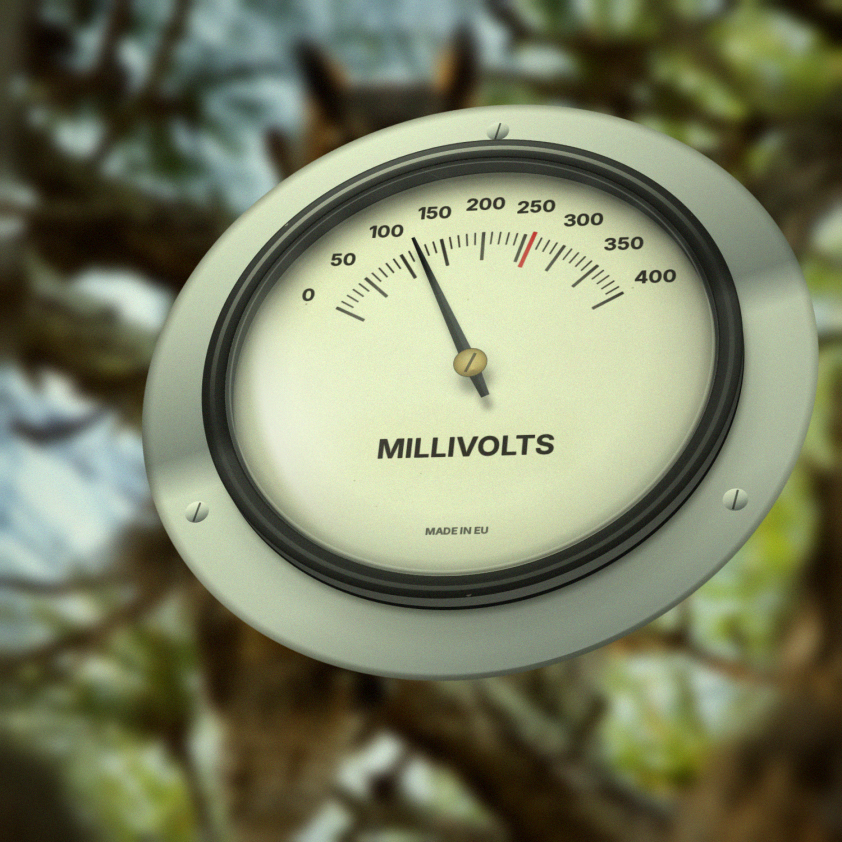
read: 120 mV
